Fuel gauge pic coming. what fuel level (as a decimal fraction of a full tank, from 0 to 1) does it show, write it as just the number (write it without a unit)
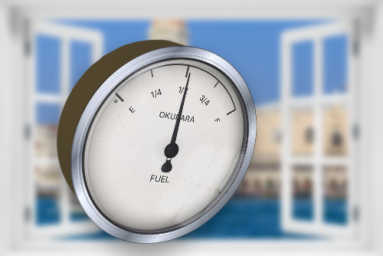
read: 0.5
